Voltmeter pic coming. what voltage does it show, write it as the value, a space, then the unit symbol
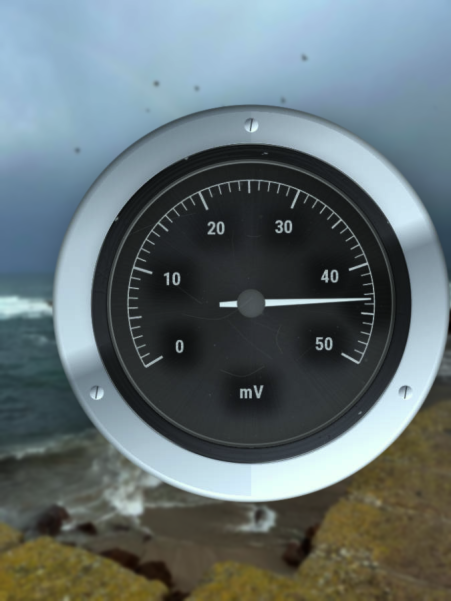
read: 43.5 mV
